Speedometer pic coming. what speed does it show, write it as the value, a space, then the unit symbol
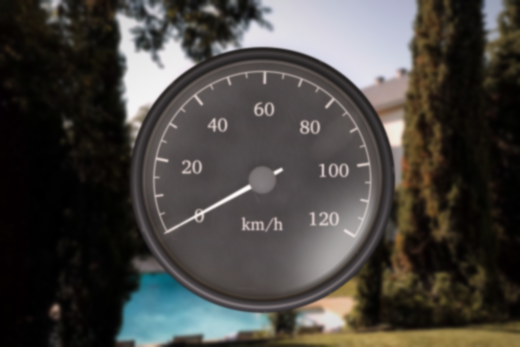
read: 0 km/h
